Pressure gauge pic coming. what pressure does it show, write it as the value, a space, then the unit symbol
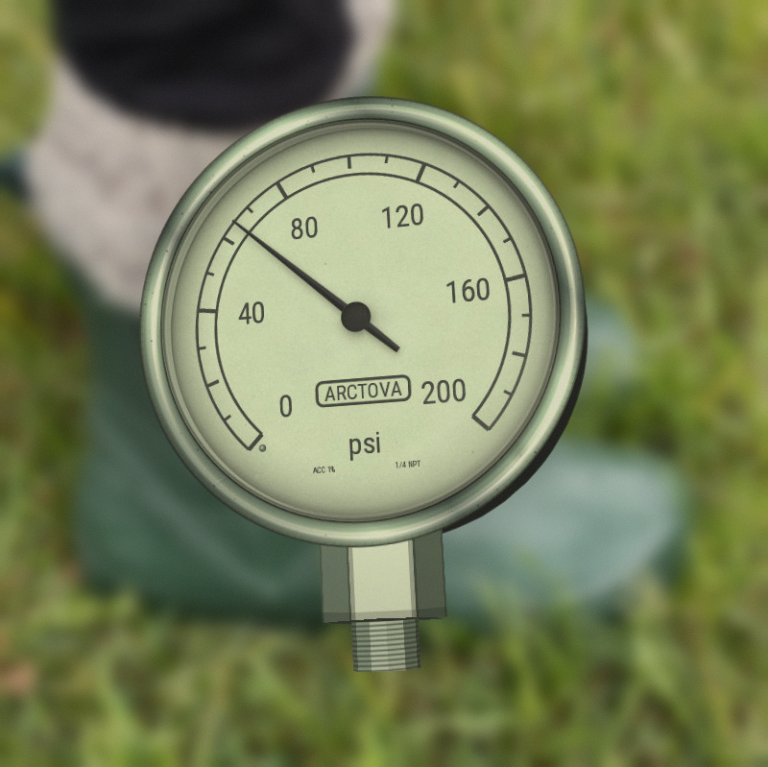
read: 65 psi
